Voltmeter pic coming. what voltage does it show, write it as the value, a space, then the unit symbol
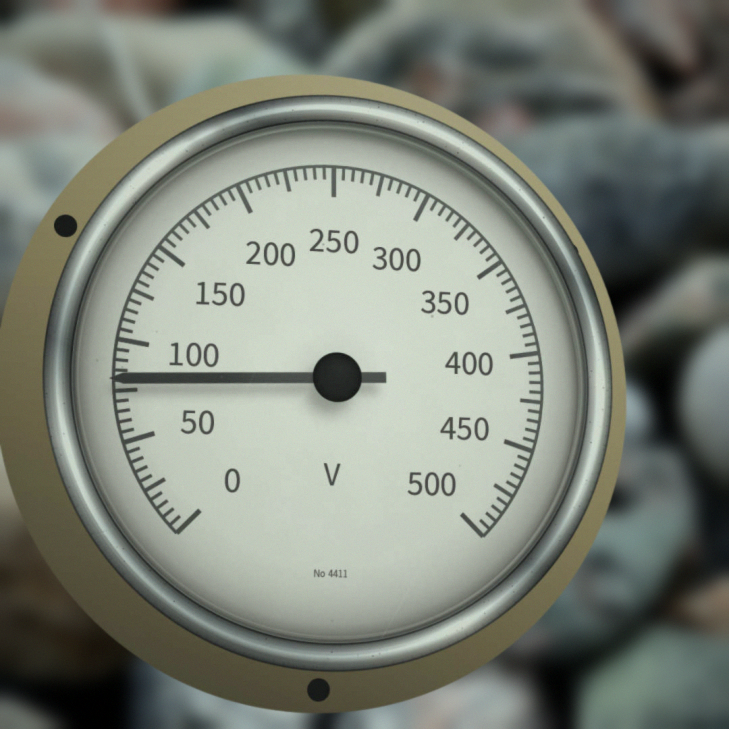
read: 80 V
